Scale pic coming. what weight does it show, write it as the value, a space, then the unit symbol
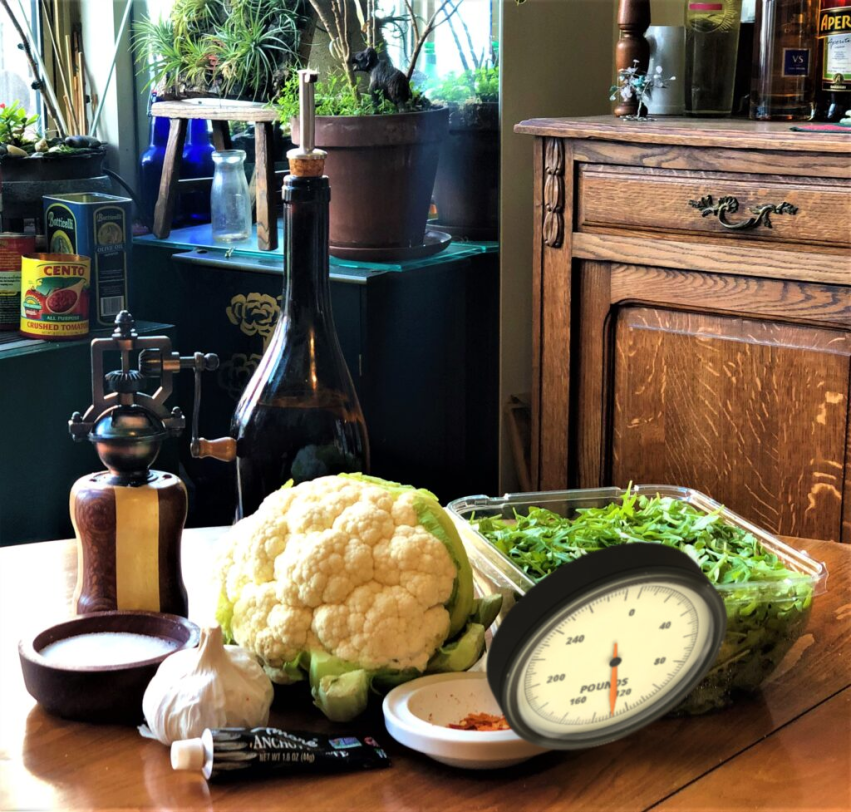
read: 130 lb
